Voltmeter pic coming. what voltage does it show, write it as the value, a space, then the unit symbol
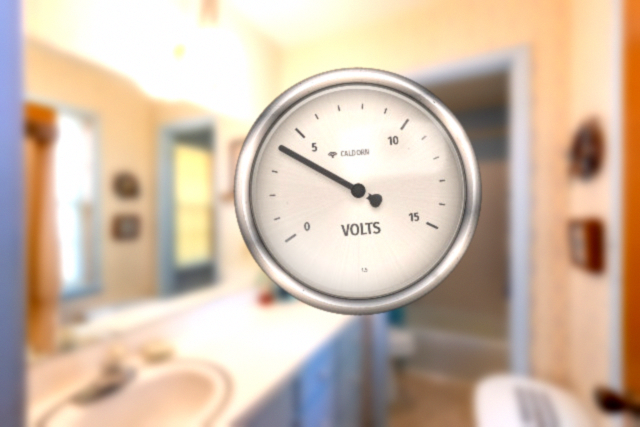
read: 4 V
